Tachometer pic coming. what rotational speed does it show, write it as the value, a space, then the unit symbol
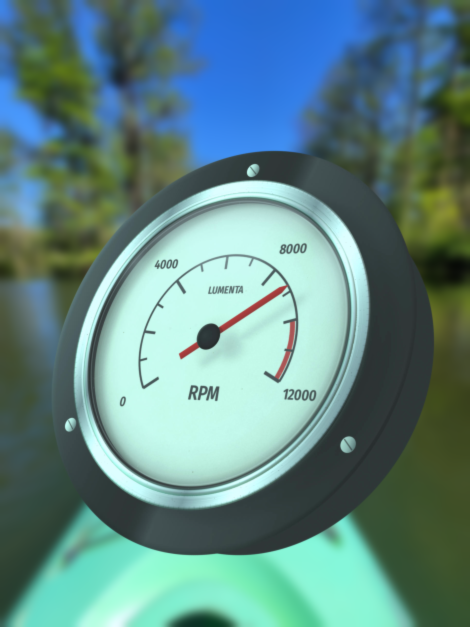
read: 9000 rpm
